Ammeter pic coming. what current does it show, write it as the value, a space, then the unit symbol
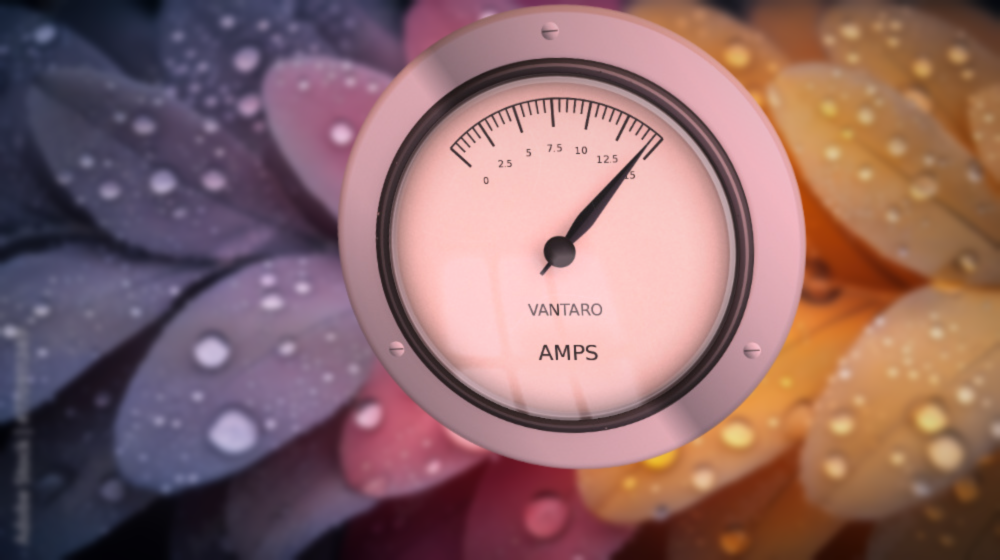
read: 14.5 A
